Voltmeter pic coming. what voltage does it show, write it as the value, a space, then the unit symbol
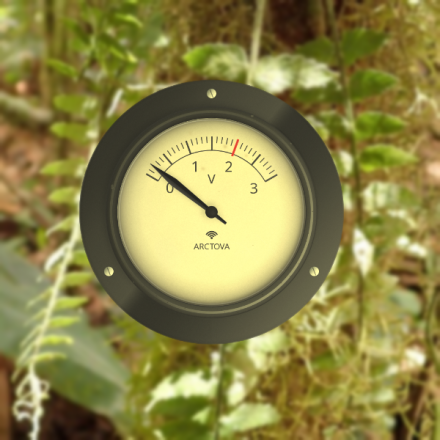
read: 0.2 V
